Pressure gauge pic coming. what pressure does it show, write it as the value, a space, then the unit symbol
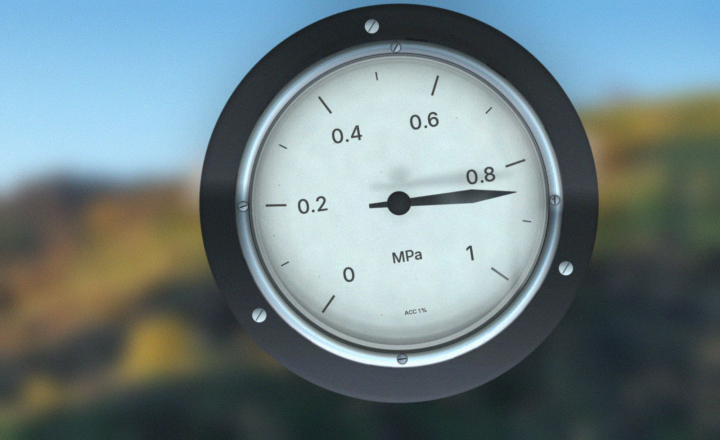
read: 0.85 MPa
